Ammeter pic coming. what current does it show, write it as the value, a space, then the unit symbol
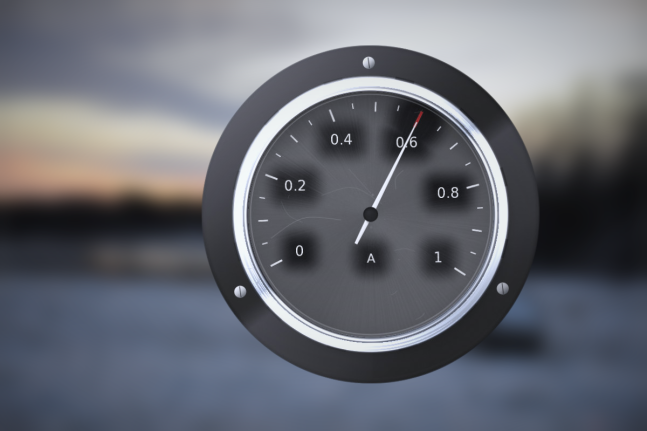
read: 0.6 A
